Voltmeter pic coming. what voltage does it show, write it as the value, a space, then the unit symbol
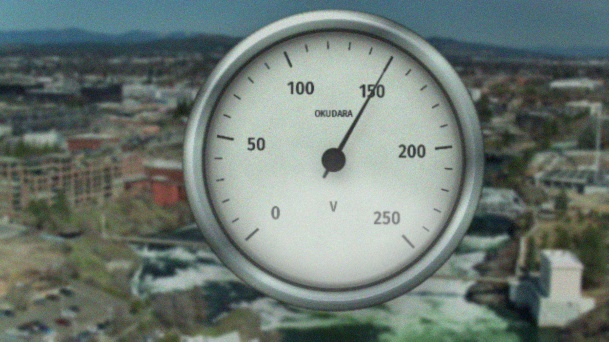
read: 150 V
